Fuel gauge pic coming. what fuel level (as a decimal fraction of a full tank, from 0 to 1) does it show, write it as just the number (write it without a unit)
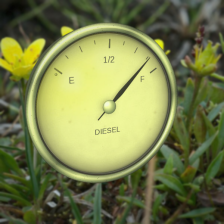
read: 0.875
